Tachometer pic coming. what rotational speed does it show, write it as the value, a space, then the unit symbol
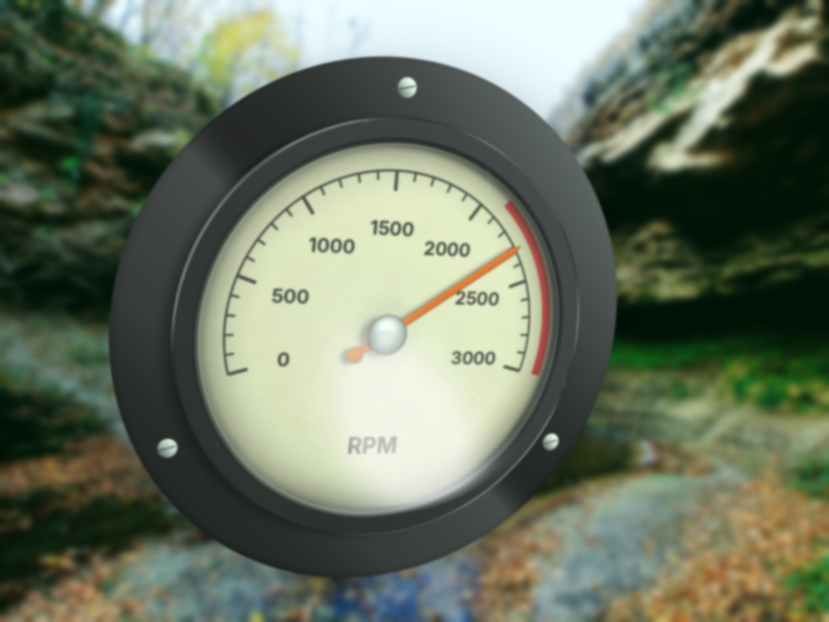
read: 2300 rpm
